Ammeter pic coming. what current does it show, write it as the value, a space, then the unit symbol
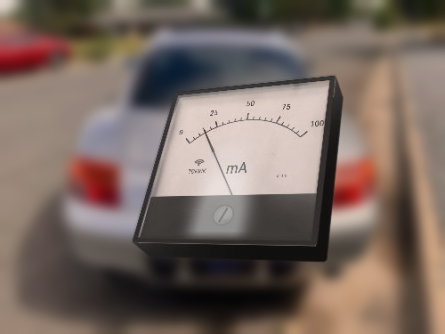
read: 15 mA
